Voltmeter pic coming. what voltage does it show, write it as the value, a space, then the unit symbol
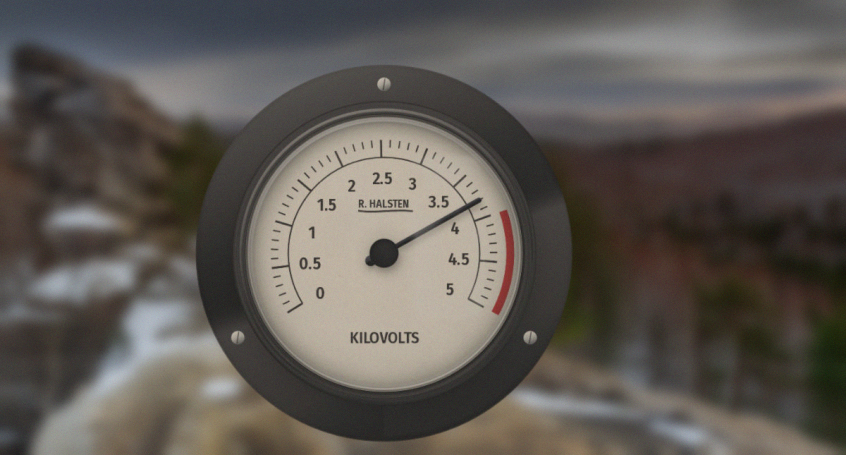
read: 3.8 kV
